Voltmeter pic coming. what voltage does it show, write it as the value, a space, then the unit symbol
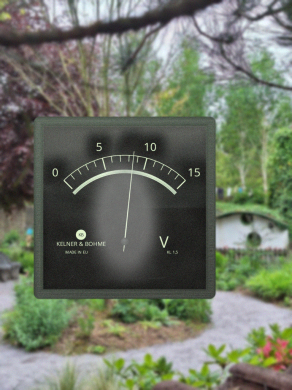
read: 8.5 V
